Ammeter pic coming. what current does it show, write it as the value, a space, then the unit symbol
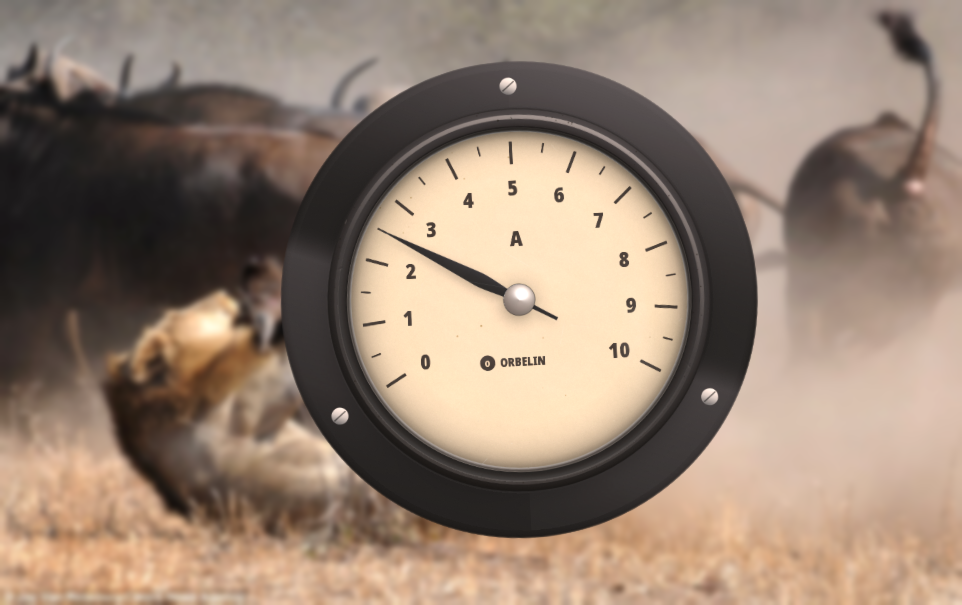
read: 2.5 A
